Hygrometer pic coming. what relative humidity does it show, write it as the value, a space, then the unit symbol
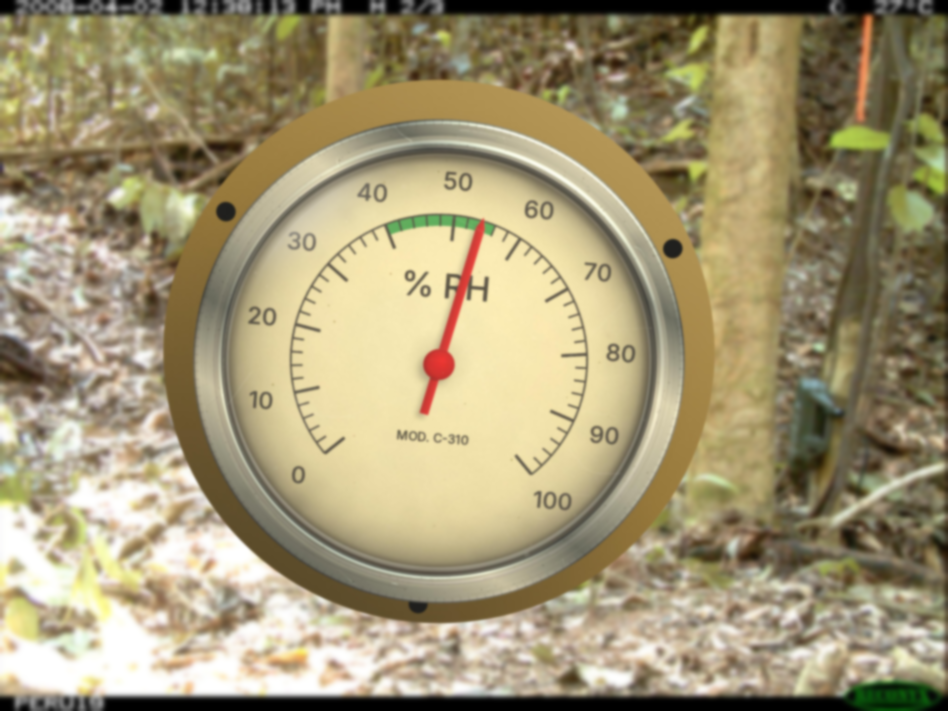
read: 54 %
